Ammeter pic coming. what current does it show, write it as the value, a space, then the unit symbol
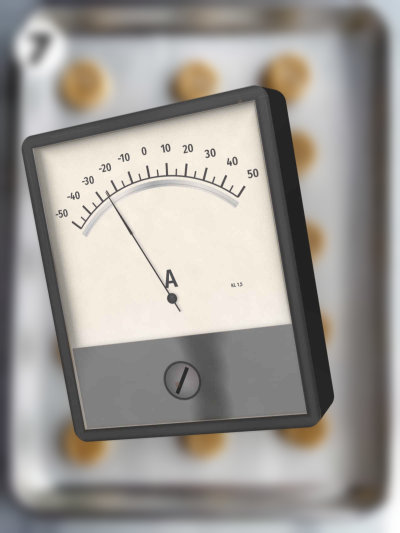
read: -25 A
